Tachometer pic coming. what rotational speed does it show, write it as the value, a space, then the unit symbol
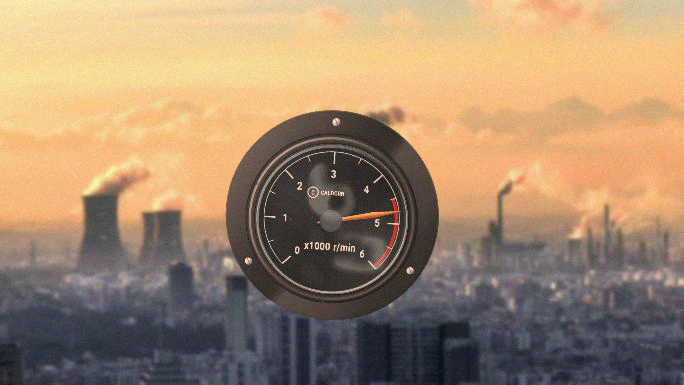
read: 4750 rpm
